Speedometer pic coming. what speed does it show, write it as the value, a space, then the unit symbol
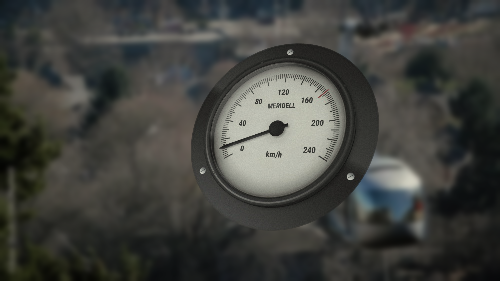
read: 10 km/h
